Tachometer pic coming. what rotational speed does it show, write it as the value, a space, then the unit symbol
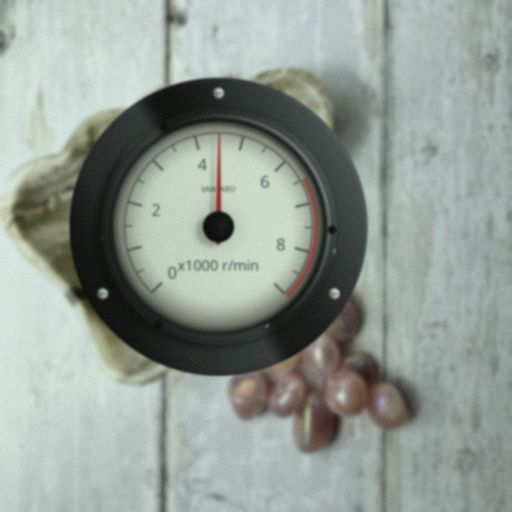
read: 4500 rpm
